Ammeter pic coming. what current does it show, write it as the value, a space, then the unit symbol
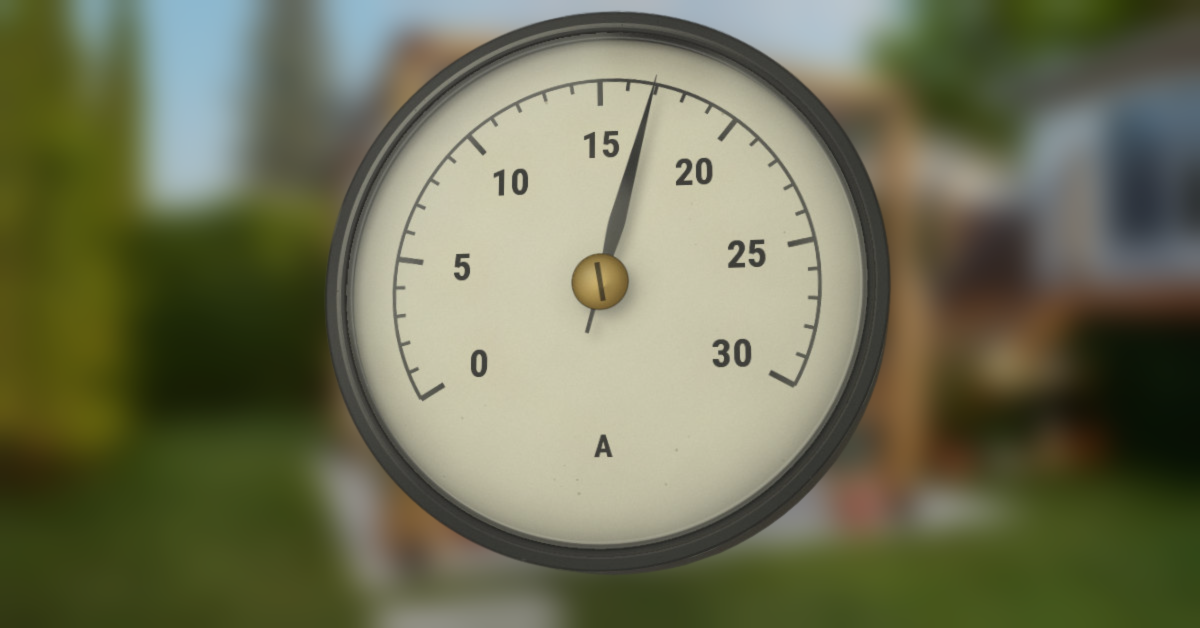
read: 17 A
